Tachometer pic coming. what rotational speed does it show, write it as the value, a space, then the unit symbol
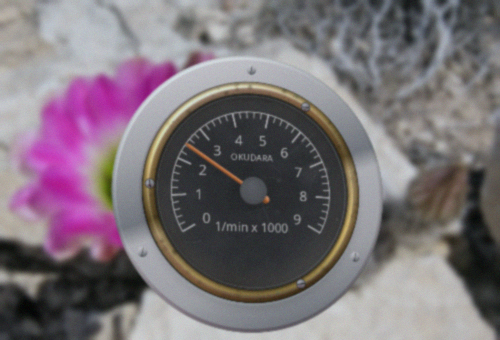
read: 2400 rpm
